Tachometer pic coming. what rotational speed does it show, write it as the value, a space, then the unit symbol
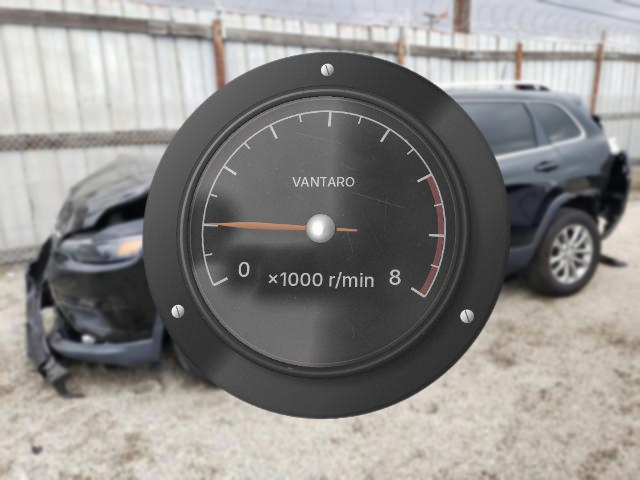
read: 1000 rpm
